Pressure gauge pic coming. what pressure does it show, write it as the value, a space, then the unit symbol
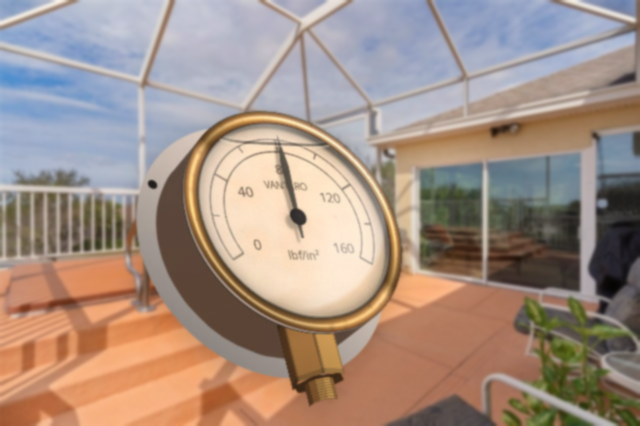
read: 80 psi
